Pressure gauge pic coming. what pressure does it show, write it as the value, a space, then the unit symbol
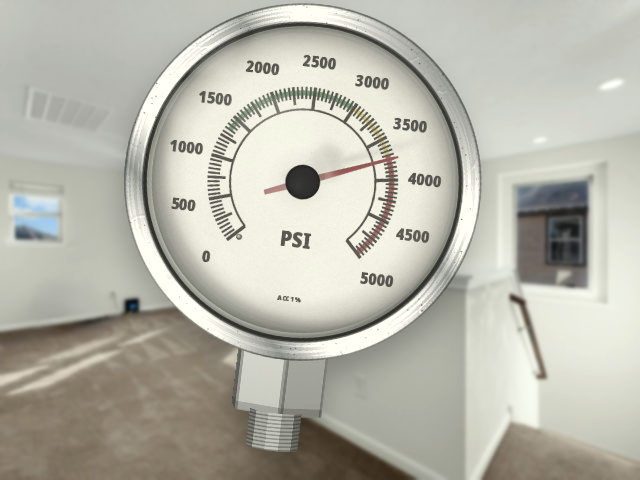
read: 3750 psi
